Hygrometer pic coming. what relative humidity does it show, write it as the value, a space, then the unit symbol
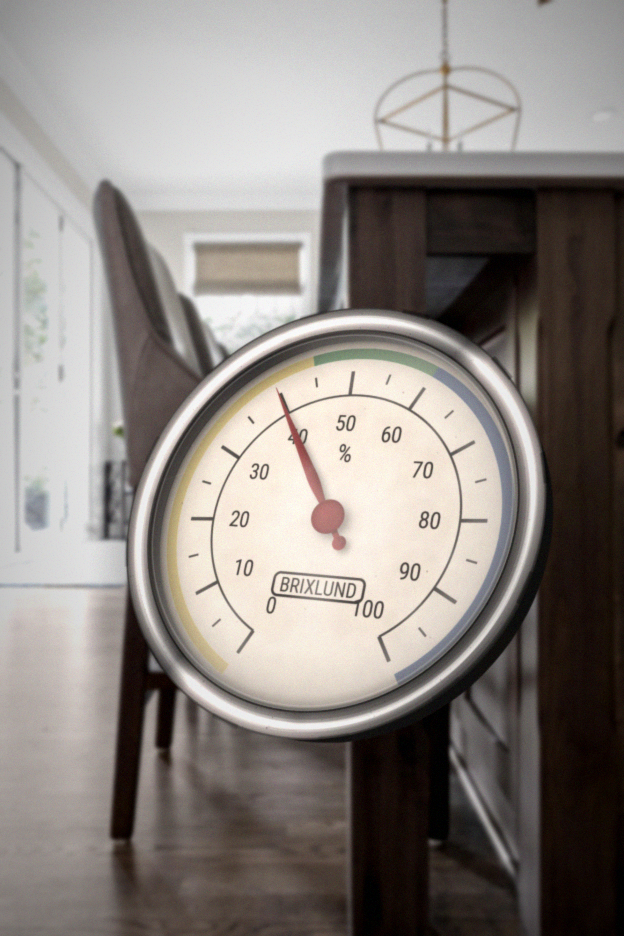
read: 40 %
